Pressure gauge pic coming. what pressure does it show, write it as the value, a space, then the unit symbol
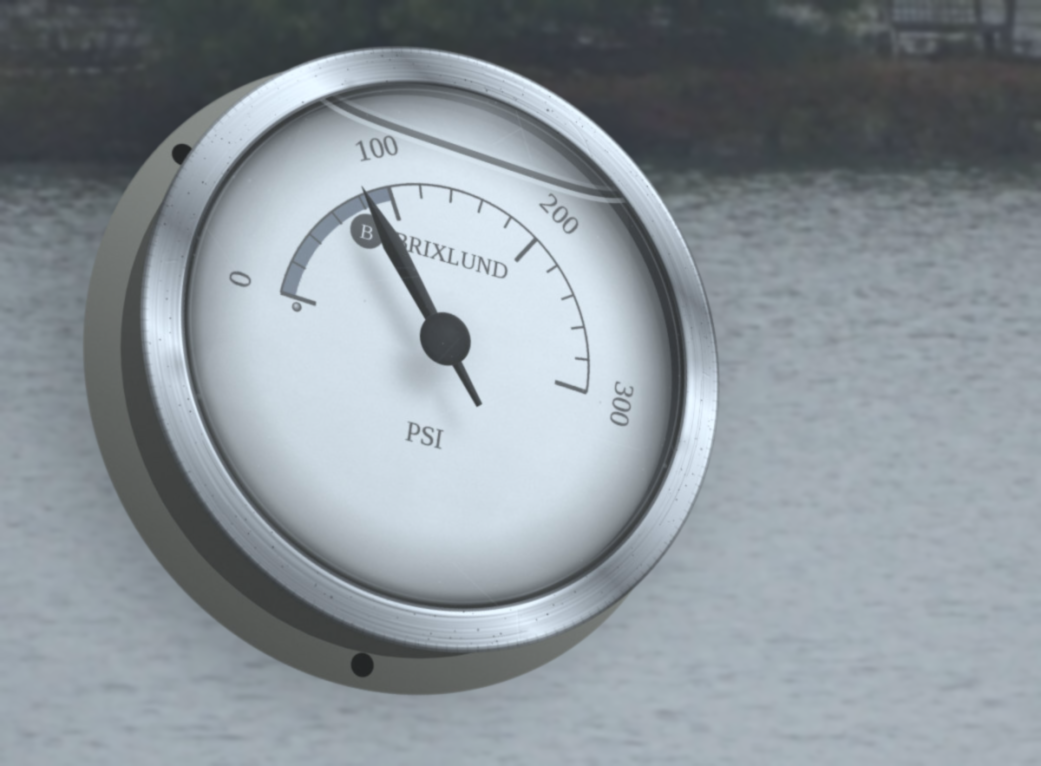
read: 80 psi
